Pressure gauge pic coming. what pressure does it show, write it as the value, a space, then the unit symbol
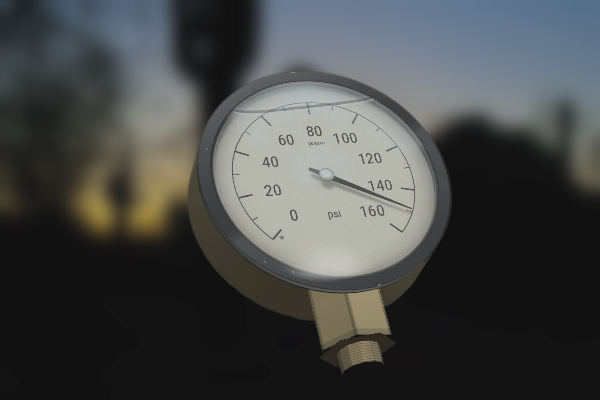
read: 150 psi
